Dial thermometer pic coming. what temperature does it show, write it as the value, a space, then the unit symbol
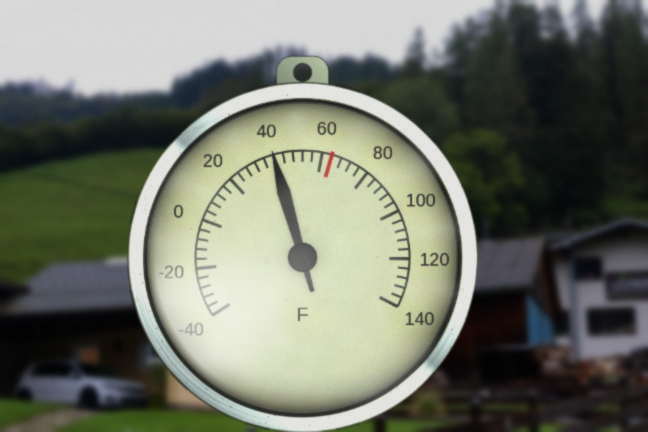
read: 40 °F
